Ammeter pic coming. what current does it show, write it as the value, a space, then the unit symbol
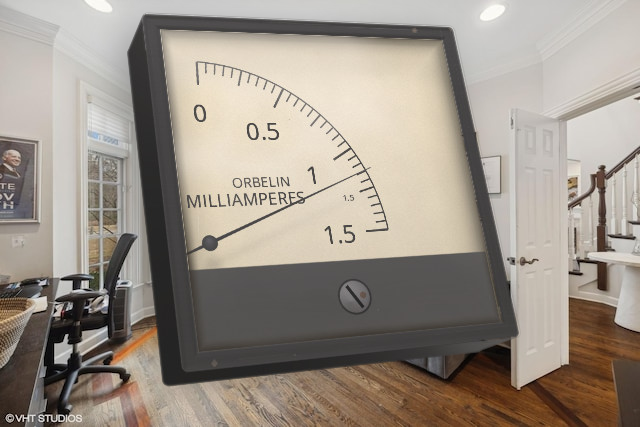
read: 1.15 mA
